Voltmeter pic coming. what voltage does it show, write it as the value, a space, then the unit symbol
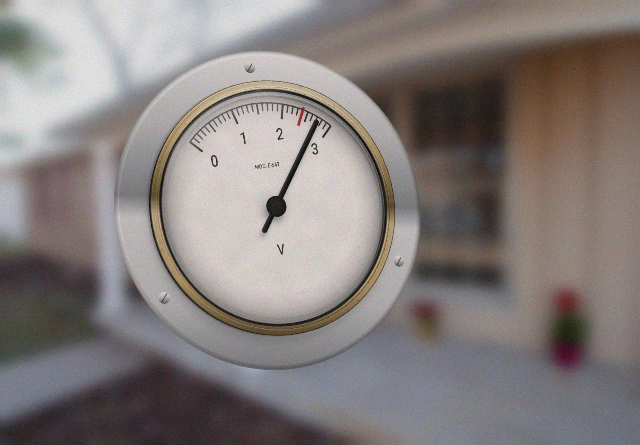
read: 2.7 V
